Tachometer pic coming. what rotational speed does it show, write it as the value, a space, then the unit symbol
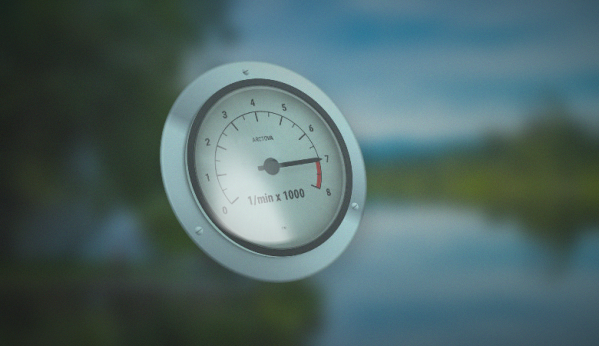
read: 7000 rpm
